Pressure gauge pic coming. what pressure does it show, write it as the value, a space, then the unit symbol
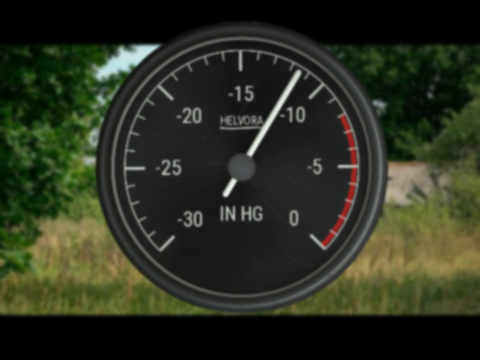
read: -11.5 inHg
